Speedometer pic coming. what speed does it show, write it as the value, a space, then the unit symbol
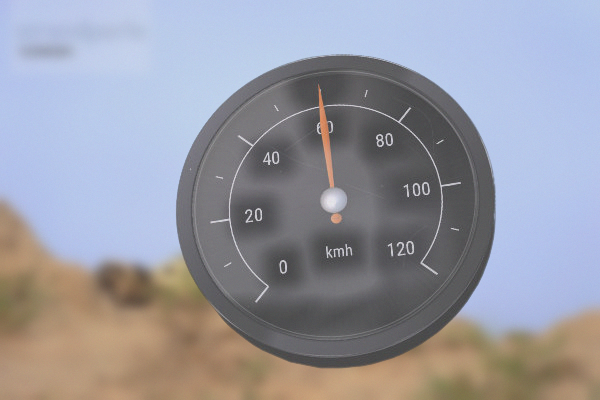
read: 60 km/h
